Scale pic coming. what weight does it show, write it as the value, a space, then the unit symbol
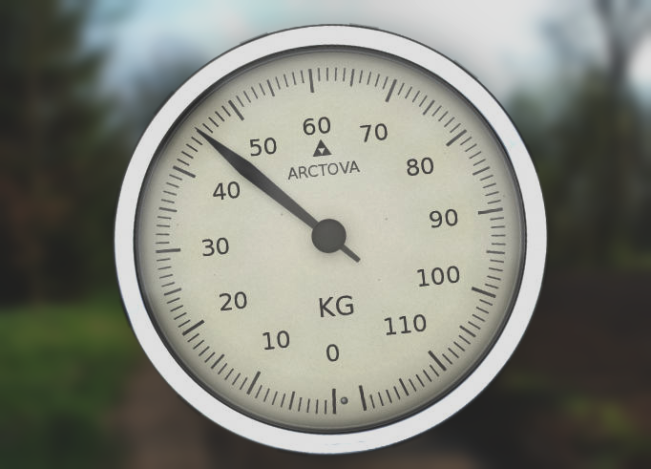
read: 45 kg
